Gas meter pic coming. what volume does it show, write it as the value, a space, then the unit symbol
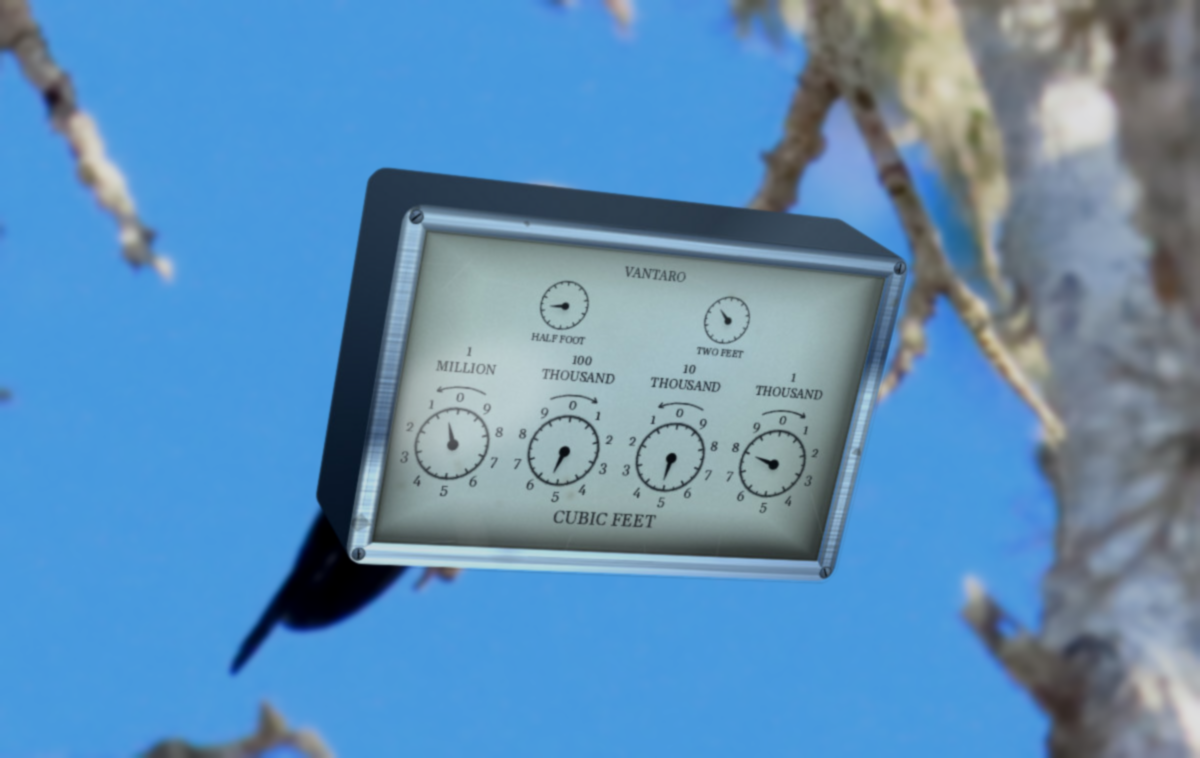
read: 54800 ft³
